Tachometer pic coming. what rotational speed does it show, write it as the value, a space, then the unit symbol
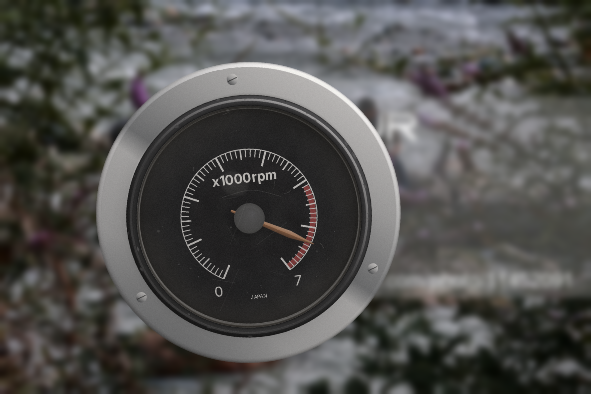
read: 6300 rpm
